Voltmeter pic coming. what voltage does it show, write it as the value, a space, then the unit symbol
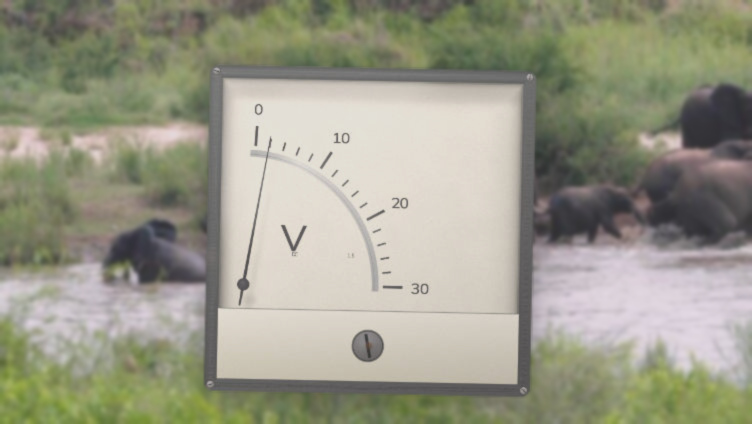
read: 2 V
